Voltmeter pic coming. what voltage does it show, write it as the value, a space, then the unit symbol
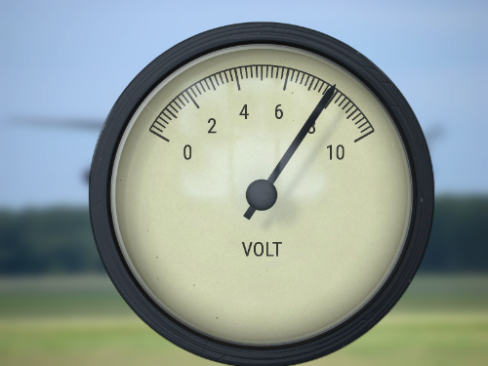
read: 7.8 V
